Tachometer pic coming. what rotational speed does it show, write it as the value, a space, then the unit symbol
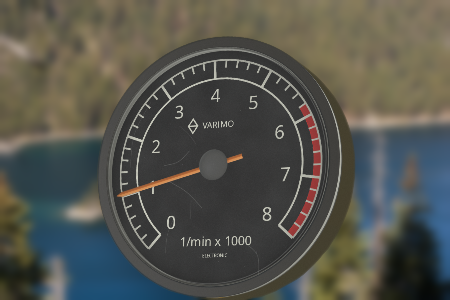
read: 1000 rpm
